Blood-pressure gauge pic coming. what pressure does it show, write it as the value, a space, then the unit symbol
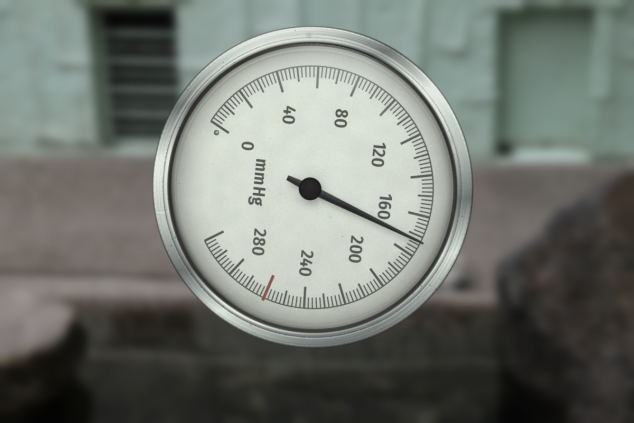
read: 172 mmHg
